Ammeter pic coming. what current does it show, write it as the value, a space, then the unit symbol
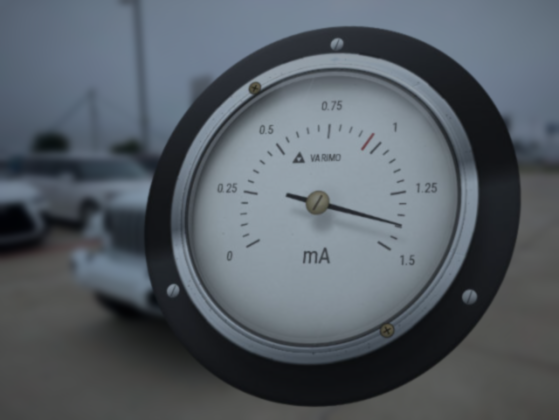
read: 1.4 mA
